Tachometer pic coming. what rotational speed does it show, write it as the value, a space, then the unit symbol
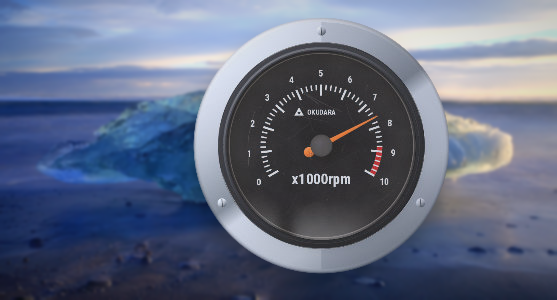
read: 7600 rpm
